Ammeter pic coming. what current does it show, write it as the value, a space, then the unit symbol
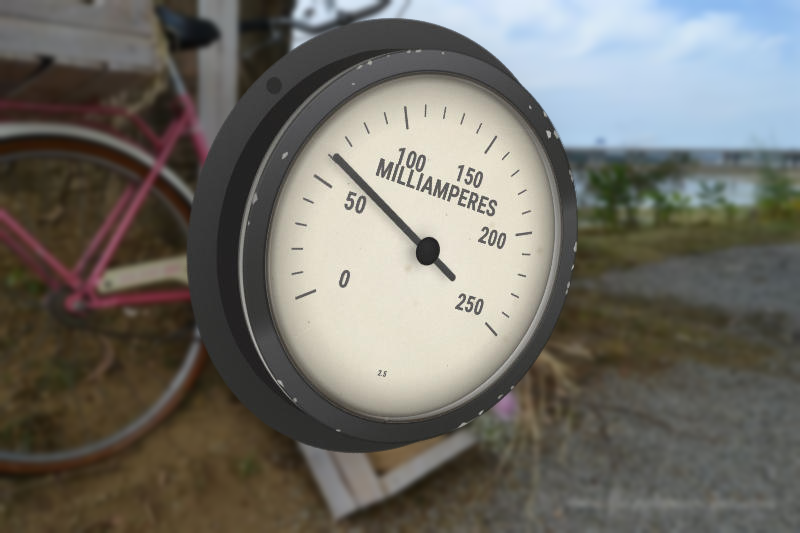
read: 60 mA
